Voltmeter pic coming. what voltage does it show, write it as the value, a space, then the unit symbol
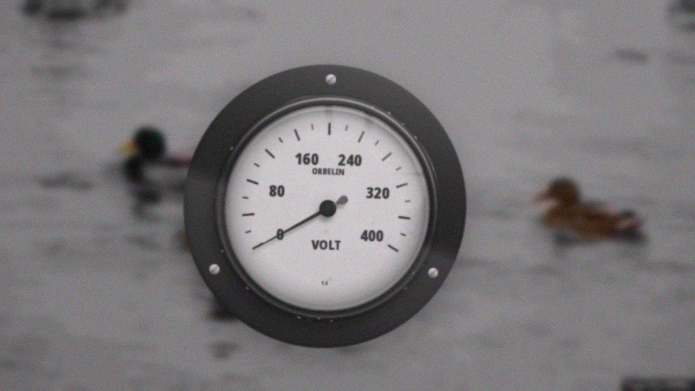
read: 0 V
